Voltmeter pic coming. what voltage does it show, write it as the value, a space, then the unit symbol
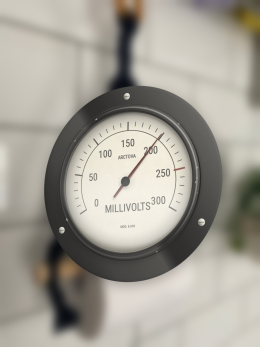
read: 200 mV
